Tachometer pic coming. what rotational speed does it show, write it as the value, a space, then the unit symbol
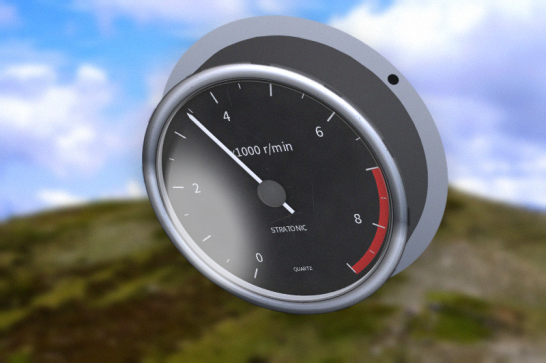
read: 3500 rpm
